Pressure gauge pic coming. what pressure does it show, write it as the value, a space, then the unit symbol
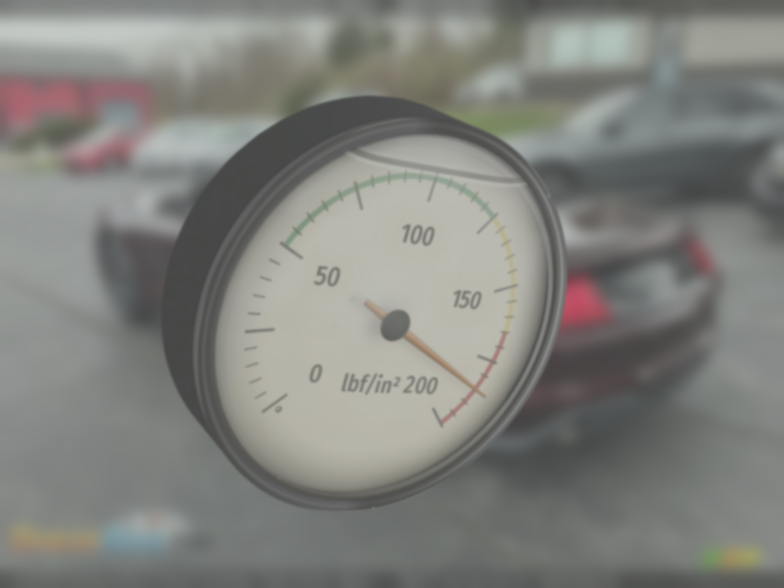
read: 185 psi
